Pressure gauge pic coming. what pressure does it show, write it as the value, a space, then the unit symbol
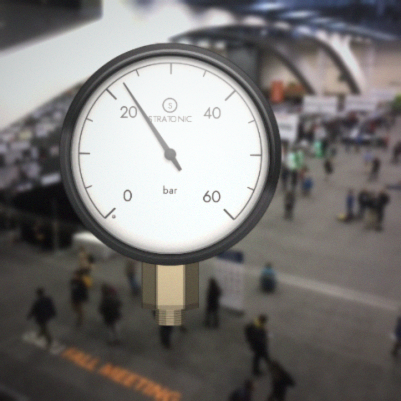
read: 22.5 bar
